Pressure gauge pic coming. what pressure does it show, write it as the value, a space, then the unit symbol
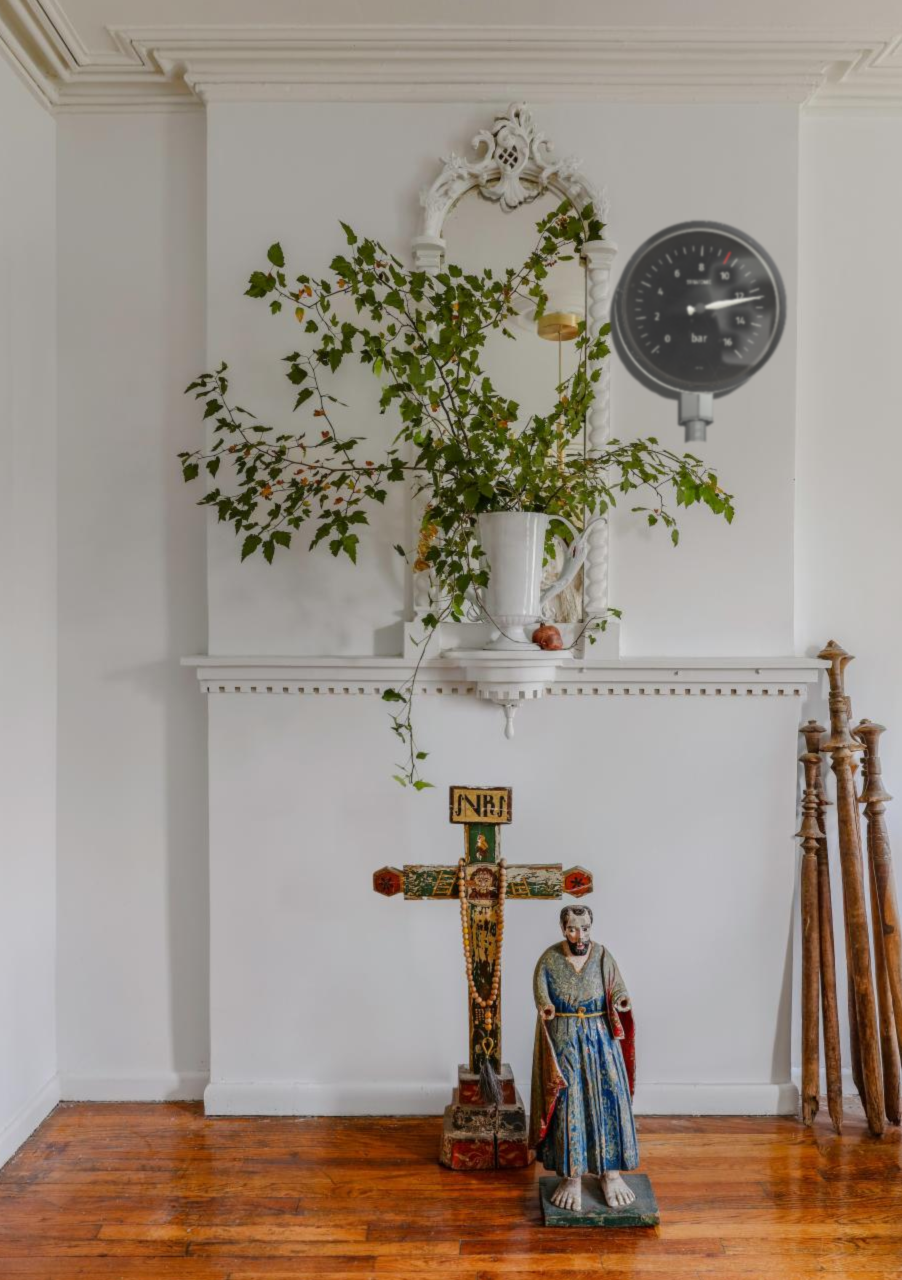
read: 12.5 bar
